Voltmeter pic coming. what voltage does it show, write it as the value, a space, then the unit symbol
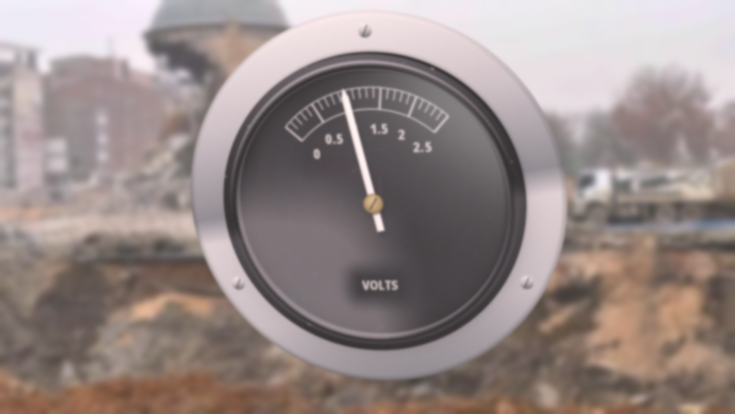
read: 1 V
